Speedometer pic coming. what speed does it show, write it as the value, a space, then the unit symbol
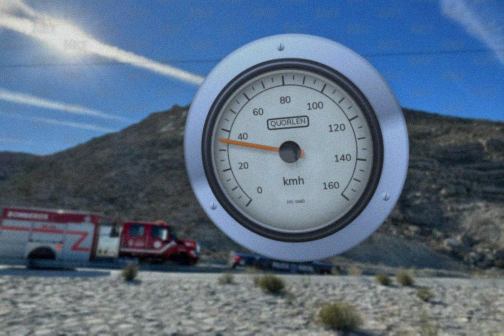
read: 35 km/h
